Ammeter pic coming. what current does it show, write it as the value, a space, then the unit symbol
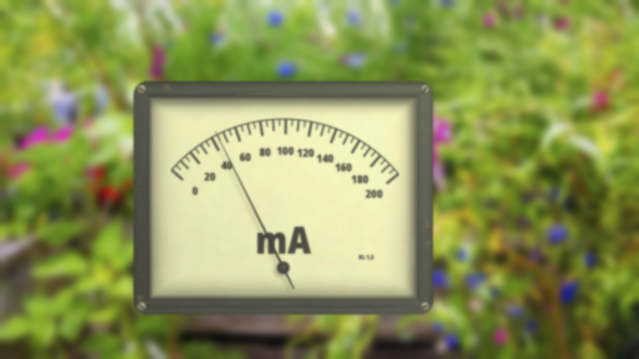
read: 45 mA
